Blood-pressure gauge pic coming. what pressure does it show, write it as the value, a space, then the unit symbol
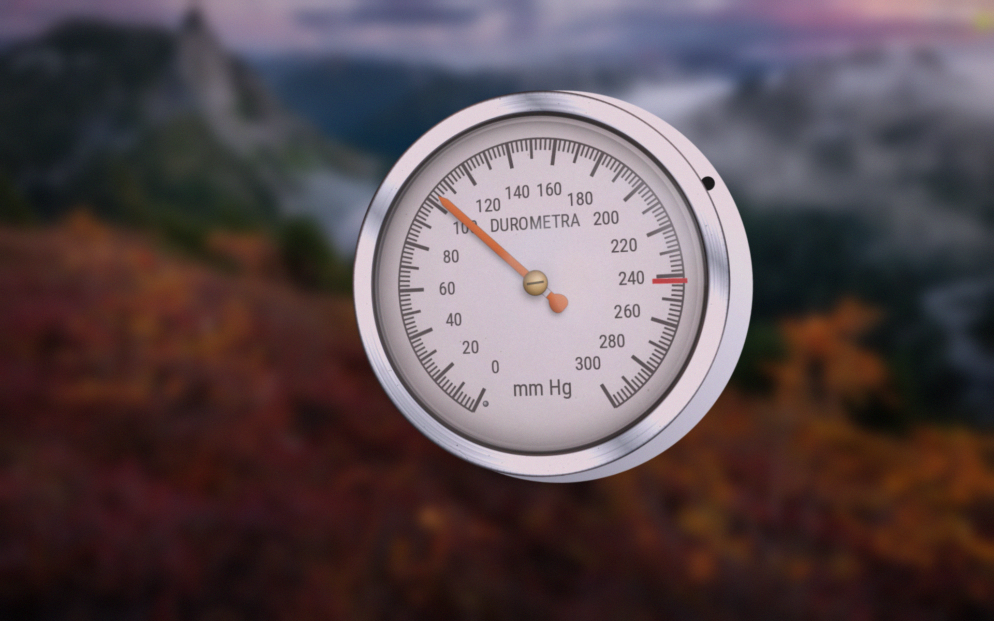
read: 104 mmHg
